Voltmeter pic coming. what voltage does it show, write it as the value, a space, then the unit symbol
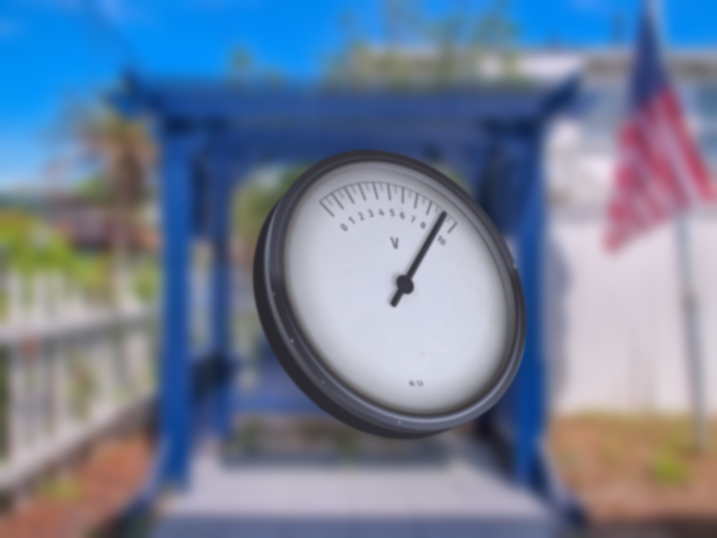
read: 9 V
